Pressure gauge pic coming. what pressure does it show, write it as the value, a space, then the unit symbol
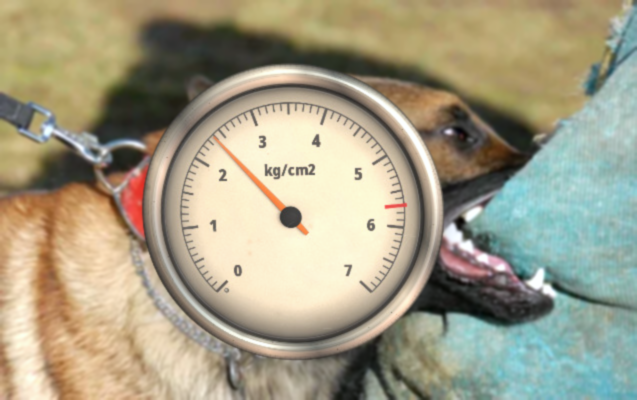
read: 2.4 kg/cm²
